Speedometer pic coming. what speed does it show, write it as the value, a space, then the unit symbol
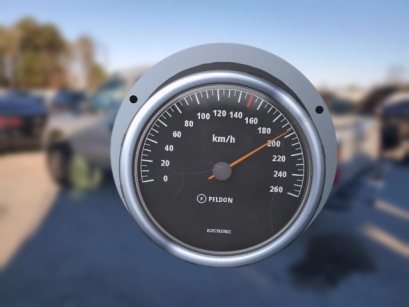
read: 195 km/h
